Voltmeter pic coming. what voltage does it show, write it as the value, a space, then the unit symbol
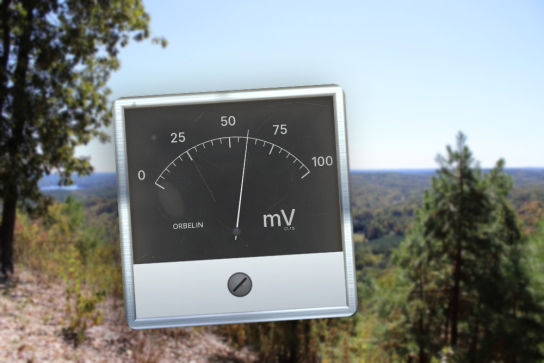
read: 60 mV
